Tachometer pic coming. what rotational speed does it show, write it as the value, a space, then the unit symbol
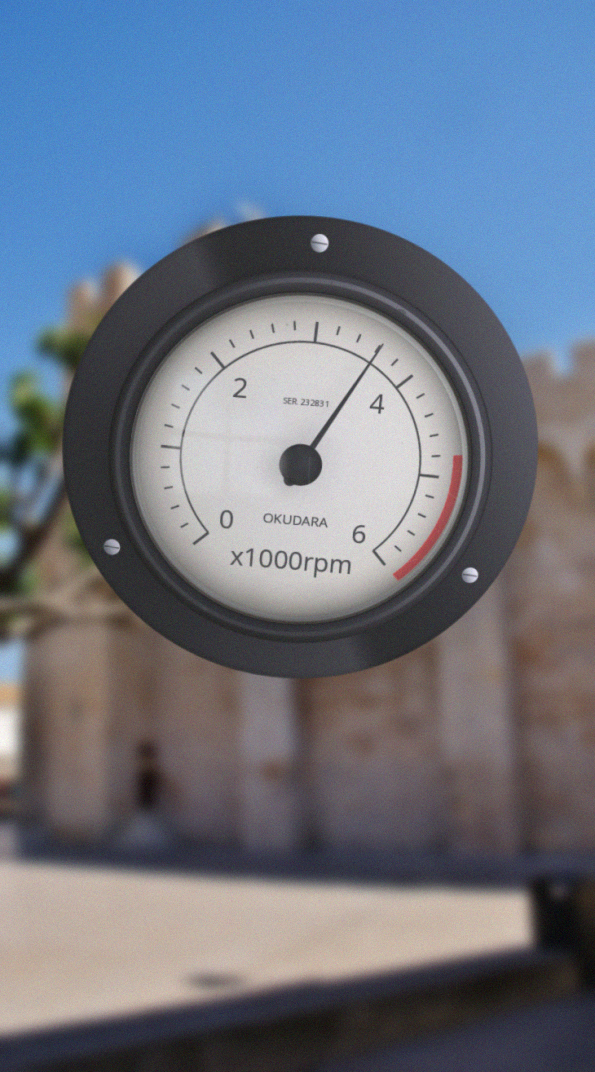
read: 3600 rpm
